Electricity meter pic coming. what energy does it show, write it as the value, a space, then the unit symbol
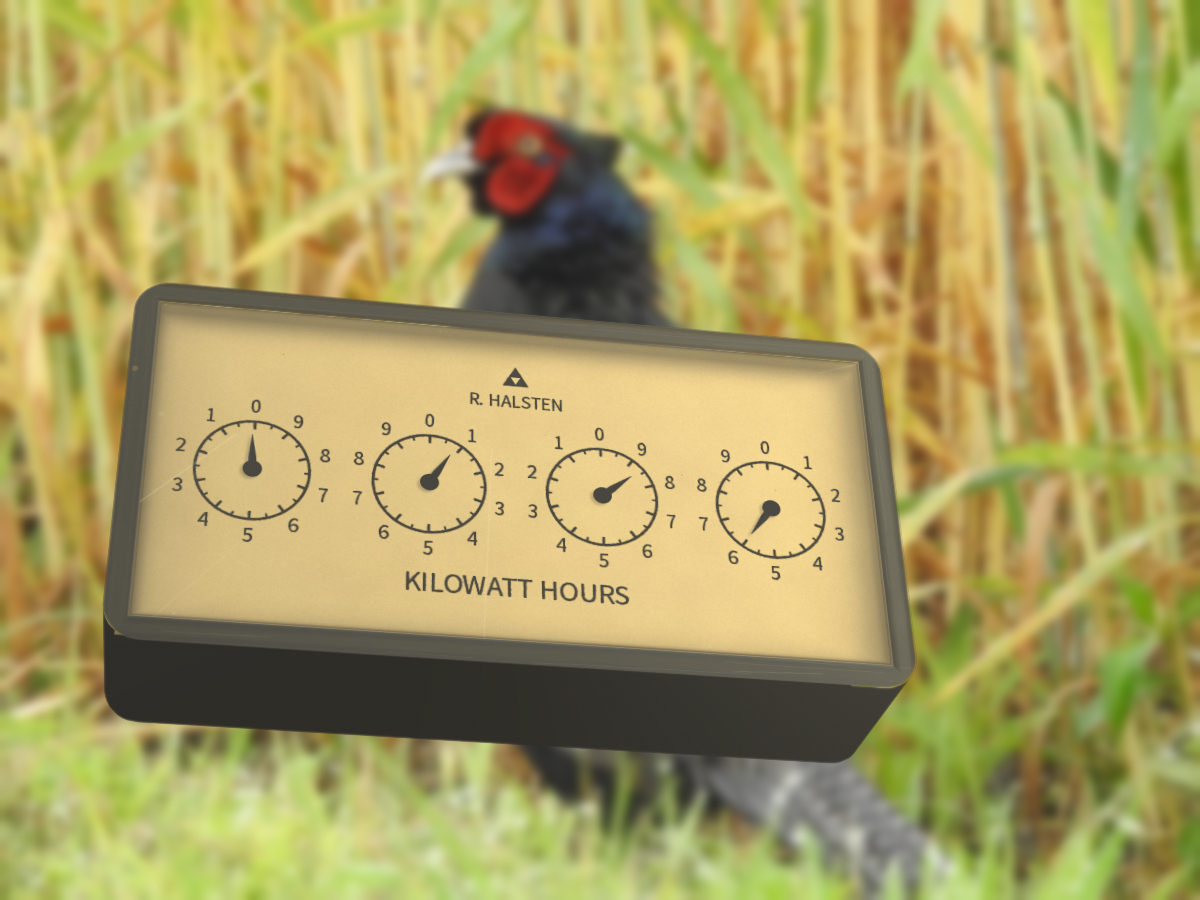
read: 86 kWh
